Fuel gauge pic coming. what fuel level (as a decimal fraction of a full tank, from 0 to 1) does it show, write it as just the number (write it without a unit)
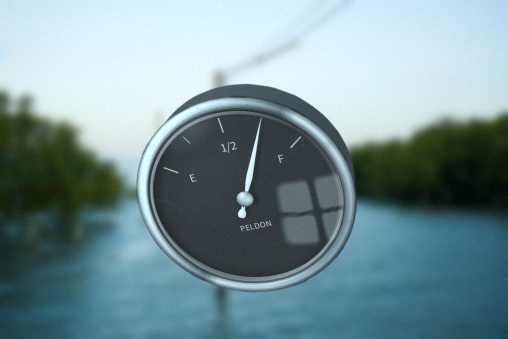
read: 0.75
